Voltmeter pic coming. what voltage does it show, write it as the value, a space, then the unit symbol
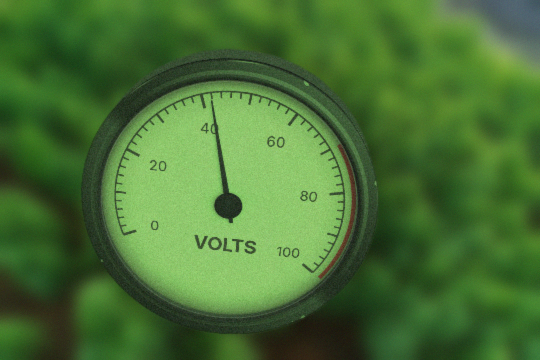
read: 42 V
